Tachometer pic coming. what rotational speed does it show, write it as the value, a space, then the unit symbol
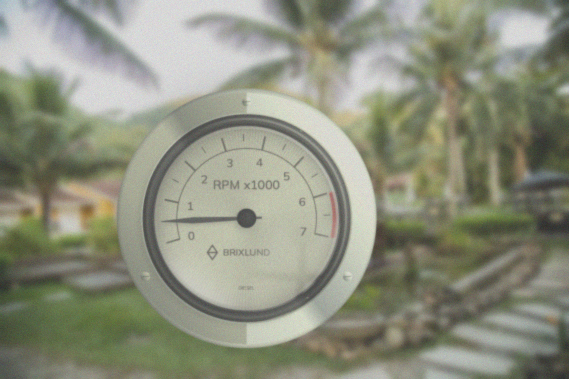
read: 500 rpm
